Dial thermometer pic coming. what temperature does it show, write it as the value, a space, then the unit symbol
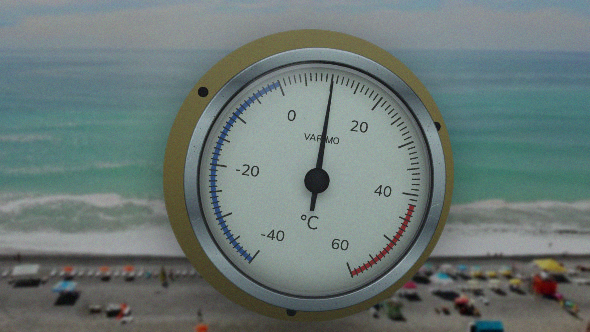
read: 10 °C
